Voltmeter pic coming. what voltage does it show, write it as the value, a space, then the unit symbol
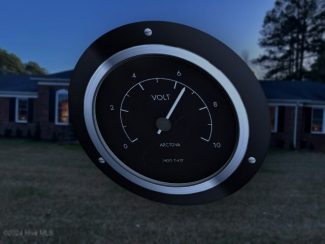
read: 6.5 V
